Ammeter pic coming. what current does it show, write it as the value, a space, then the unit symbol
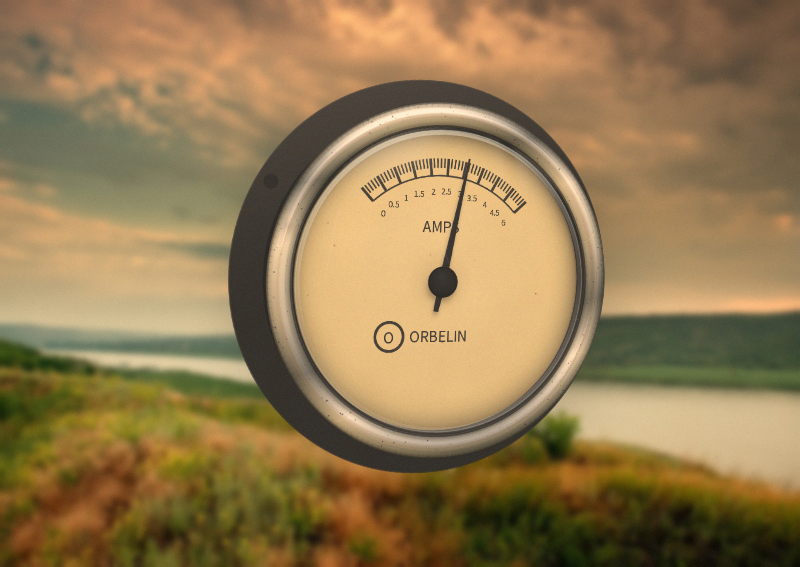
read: 3 A
